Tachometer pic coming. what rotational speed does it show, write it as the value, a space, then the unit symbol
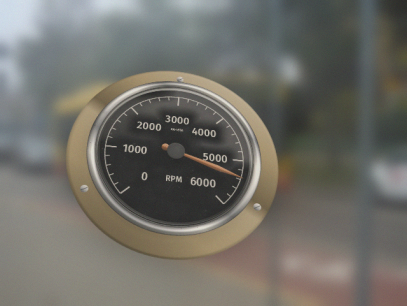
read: 5400 rpm
